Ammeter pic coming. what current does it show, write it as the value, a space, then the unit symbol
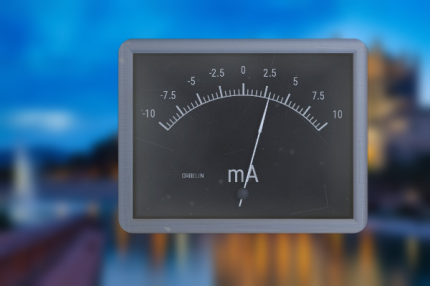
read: 3 mA
